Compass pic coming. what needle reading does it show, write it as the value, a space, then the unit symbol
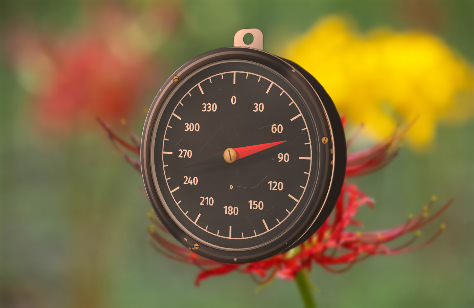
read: 75 °
